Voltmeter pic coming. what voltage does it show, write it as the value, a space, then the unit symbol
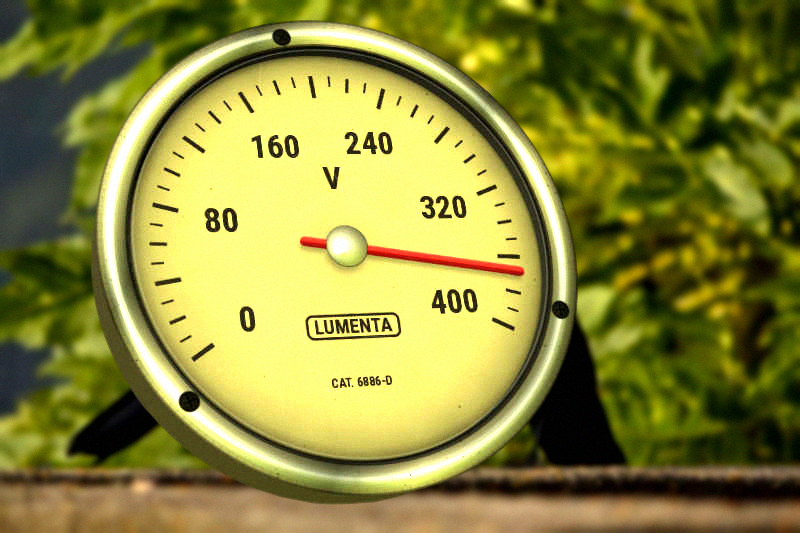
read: 370 V
